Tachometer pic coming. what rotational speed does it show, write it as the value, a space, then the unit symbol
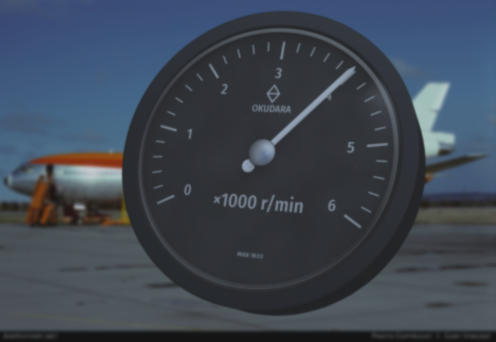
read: 4000 rpm
